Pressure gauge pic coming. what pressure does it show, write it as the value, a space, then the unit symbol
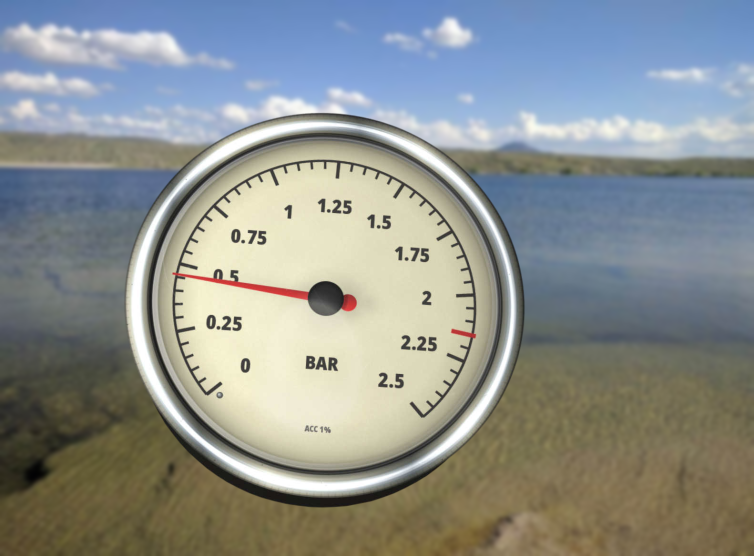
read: 0.45 bar
